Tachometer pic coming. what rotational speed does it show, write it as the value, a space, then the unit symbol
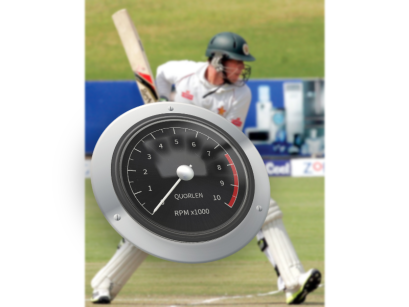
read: 0 rpm
